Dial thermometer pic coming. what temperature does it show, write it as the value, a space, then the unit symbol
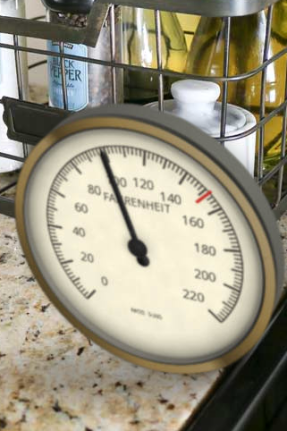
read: 100 °F
